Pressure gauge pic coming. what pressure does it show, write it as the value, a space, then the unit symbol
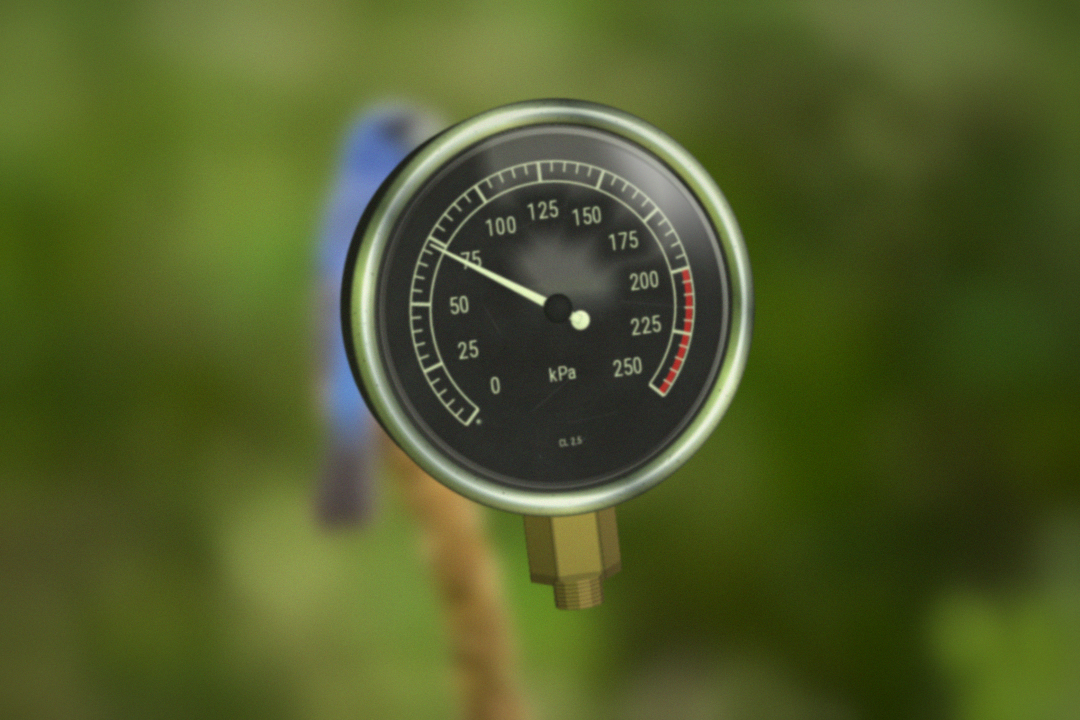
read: 72.5 kPa
